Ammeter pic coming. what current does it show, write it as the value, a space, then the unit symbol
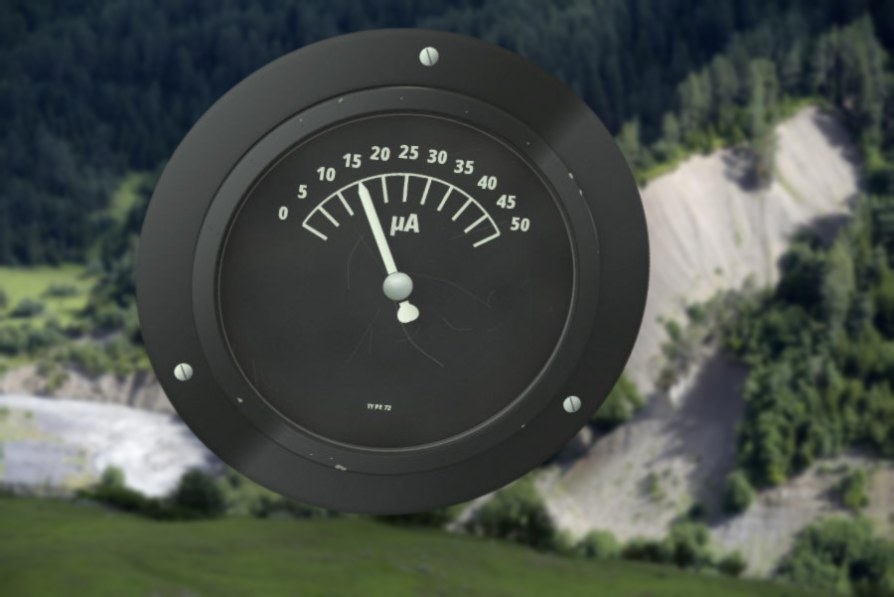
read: 15 µA
